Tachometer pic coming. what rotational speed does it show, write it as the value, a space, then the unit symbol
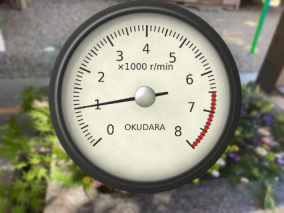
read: 1000 rpm
